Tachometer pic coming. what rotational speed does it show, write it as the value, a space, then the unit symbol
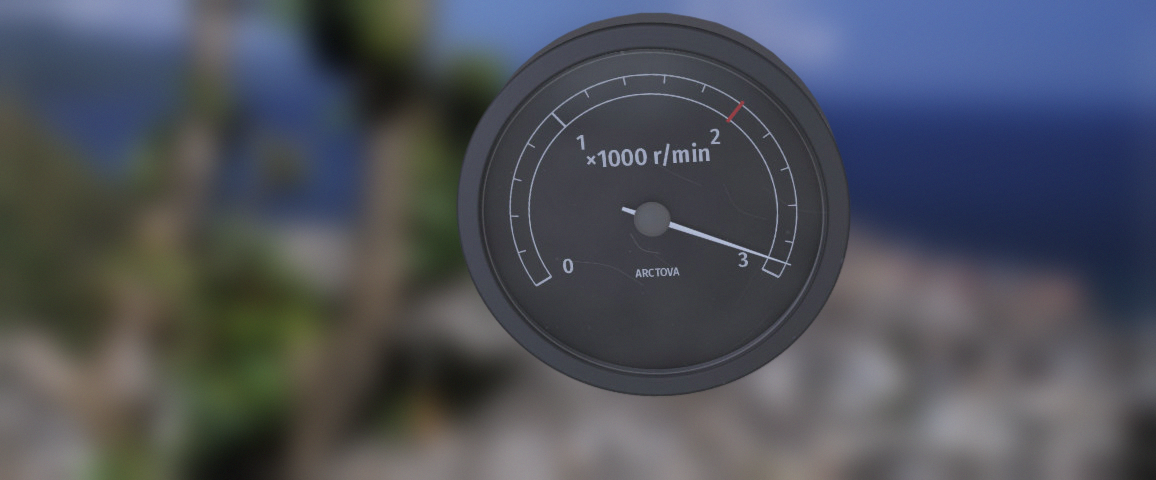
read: 2900 rpm
